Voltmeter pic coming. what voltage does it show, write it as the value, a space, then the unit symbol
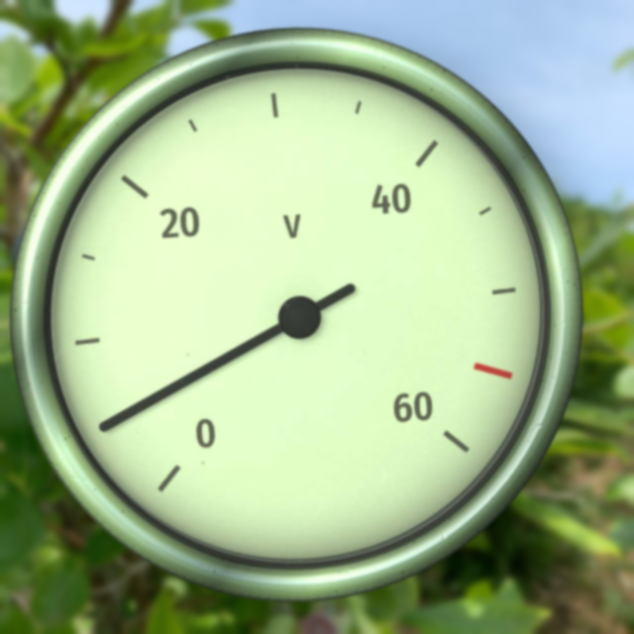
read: 5 V
